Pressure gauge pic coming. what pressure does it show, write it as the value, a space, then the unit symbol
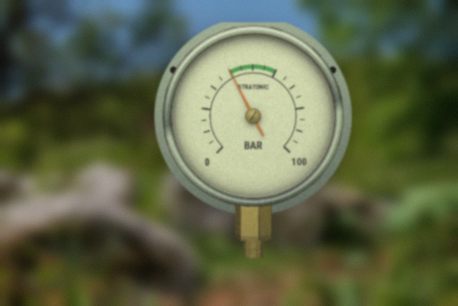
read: 40 bar
